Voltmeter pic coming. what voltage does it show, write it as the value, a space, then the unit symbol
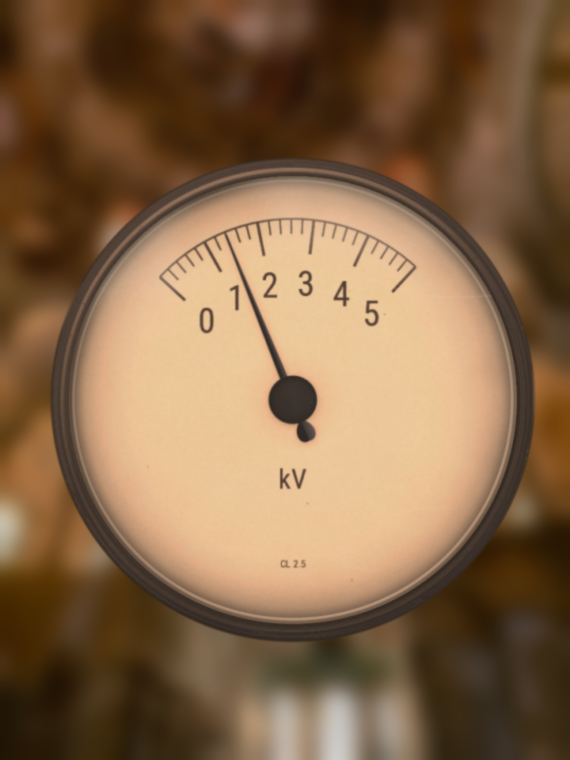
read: 1.4 kV
